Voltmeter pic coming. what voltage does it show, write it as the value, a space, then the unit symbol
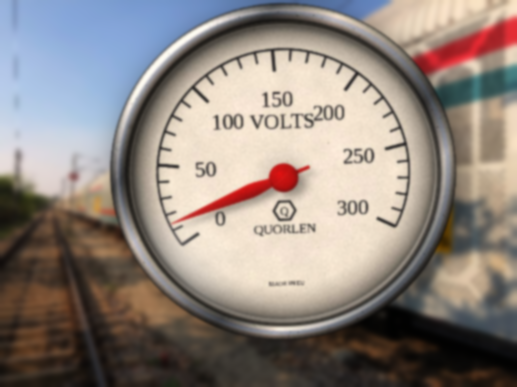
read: 15 V
